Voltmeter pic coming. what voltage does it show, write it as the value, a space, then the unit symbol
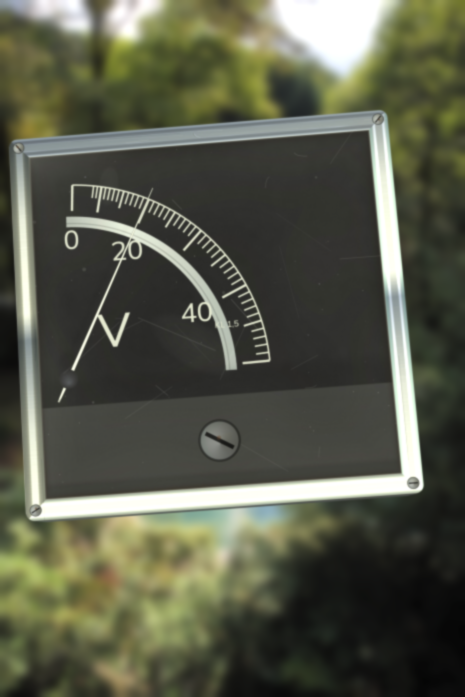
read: 20 V
